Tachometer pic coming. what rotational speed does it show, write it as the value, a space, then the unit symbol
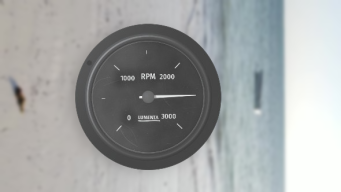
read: 2500 rpm
